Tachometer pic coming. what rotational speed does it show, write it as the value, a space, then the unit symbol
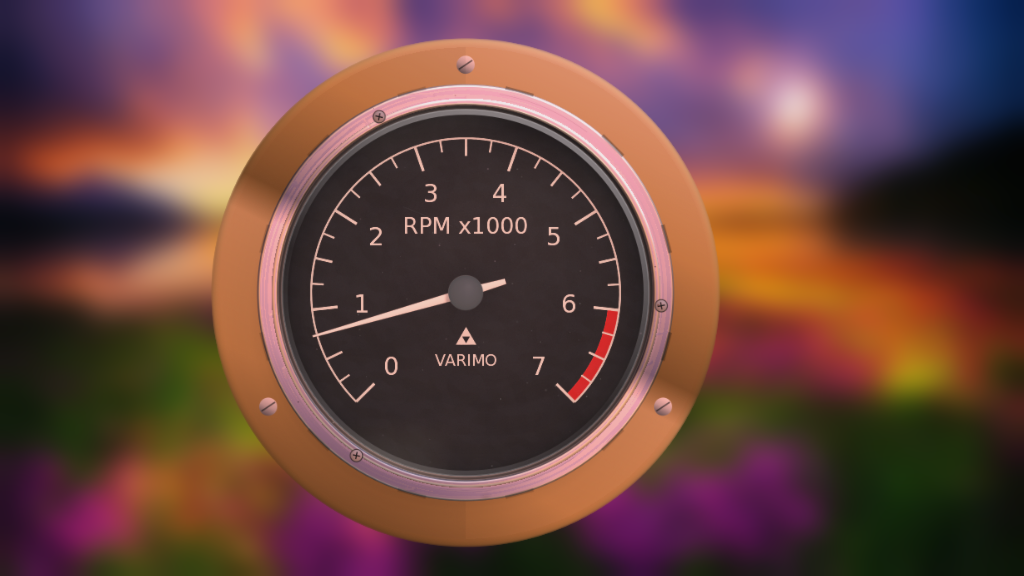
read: 750 rpm
